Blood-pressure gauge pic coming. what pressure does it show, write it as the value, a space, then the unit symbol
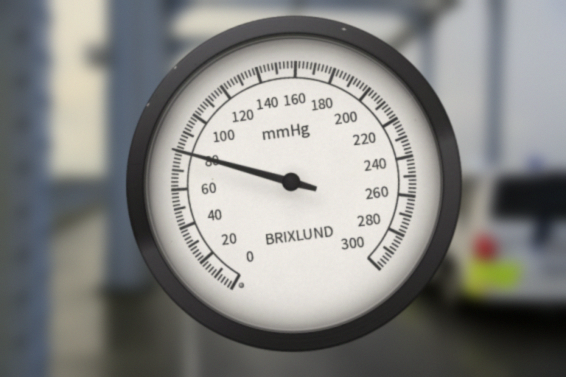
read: 80 mmHg
